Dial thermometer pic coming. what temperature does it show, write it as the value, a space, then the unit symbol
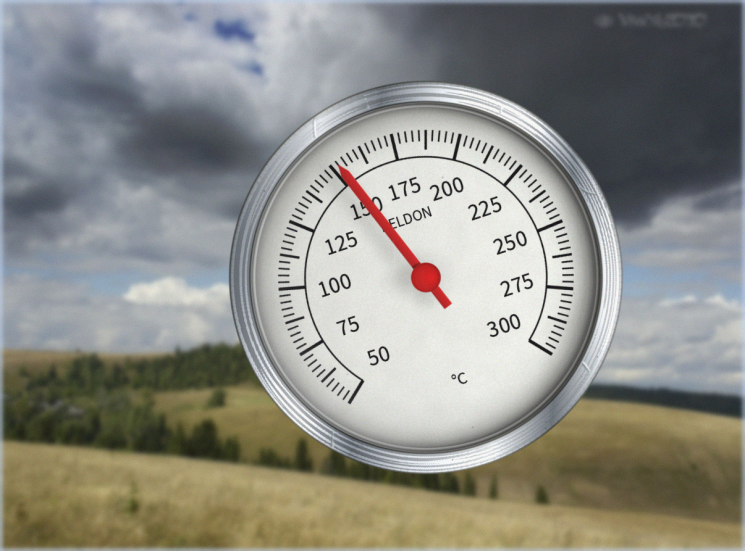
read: 152.5 °C
